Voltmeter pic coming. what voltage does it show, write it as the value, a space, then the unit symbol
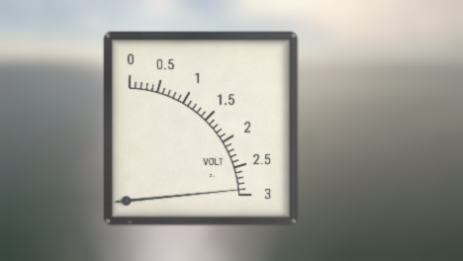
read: 2.9 V
